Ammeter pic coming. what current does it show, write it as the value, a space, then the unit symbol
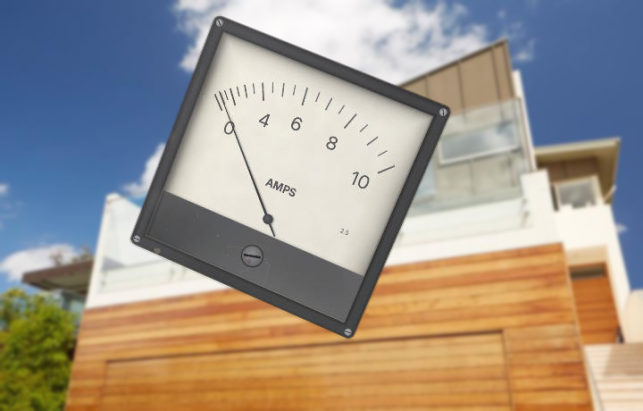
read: 1 A
